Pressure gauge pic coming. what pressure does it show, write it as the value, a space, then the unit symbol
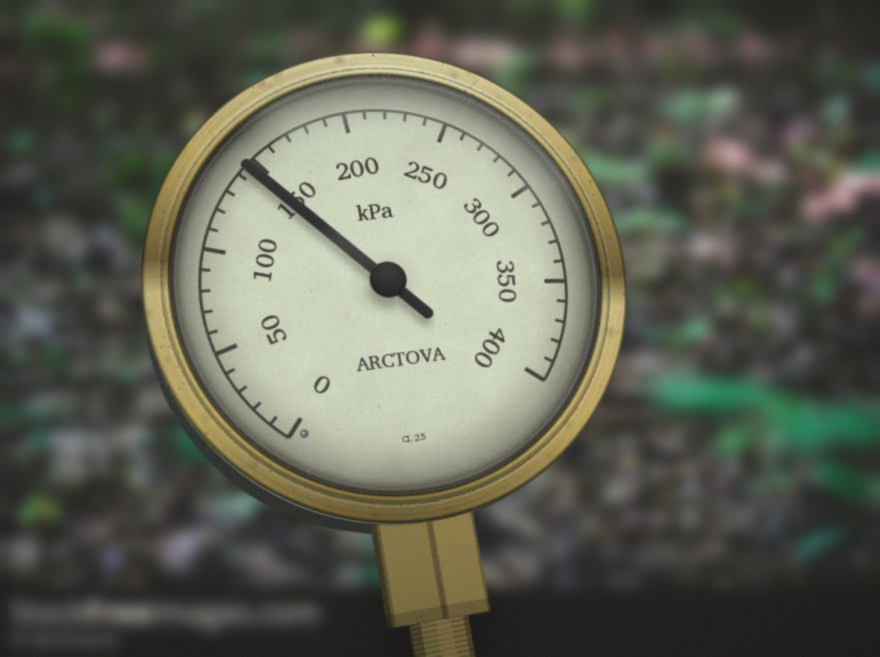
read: 145 kPa
